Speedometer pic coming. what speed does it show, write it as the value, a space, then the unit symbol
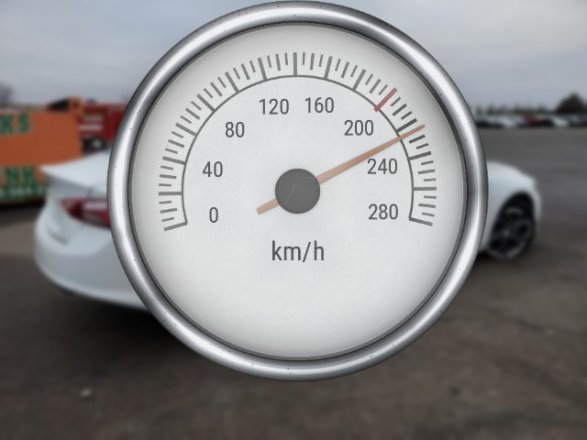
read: 225 km/h
